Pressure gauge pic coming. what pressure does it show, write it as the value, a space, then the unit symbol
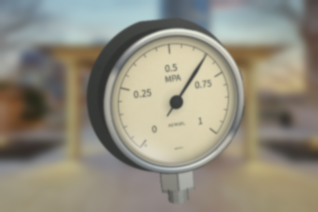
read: 0.65 MPa
